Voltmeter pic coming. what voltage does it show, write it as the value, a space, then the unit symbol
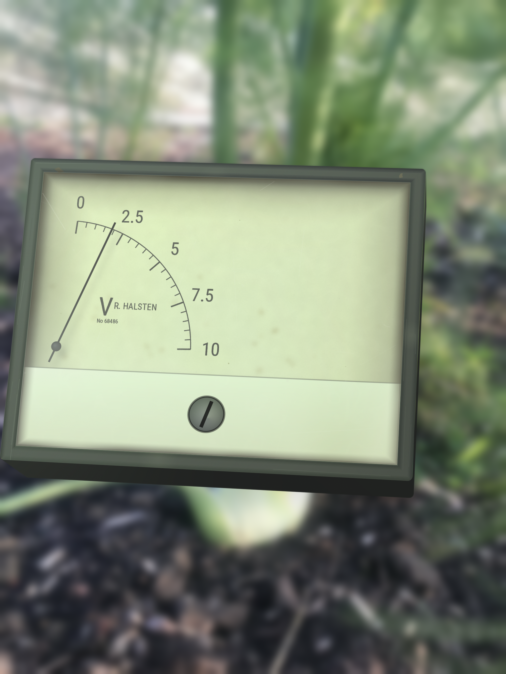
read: 2 V
